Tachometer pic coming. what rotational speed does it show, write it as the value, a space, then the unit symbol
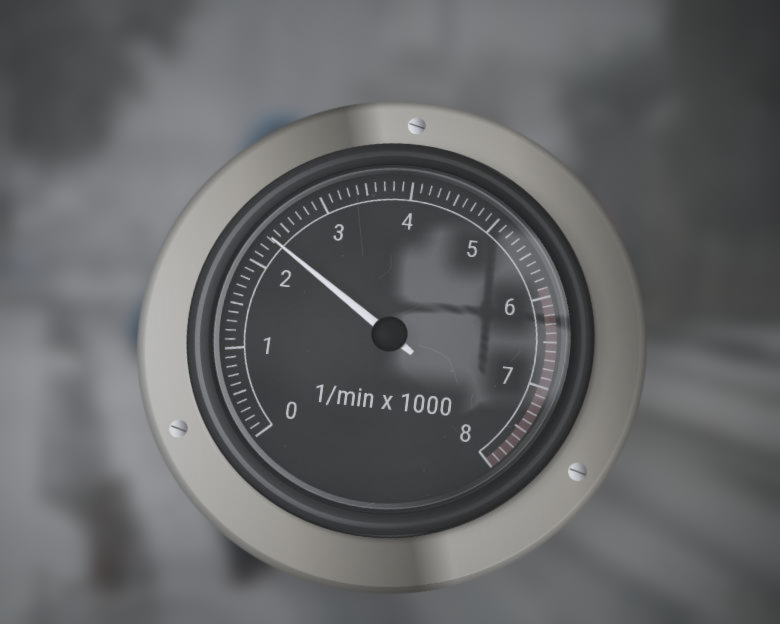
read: 2300 rpm
